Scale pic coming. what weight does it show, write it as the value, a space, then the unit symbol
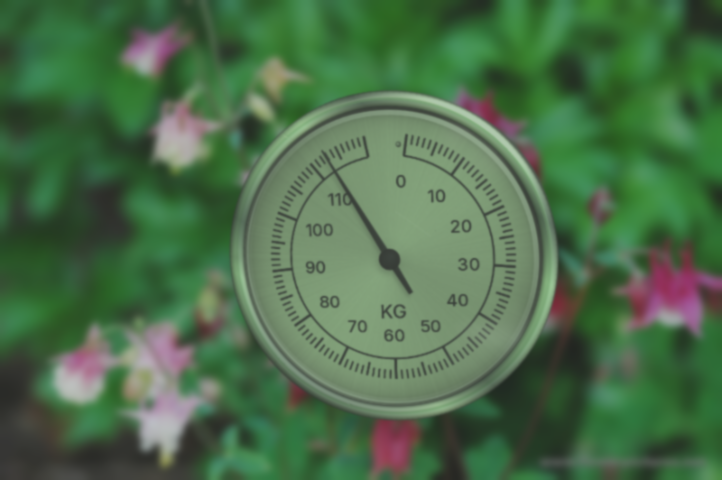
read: 113 kg
